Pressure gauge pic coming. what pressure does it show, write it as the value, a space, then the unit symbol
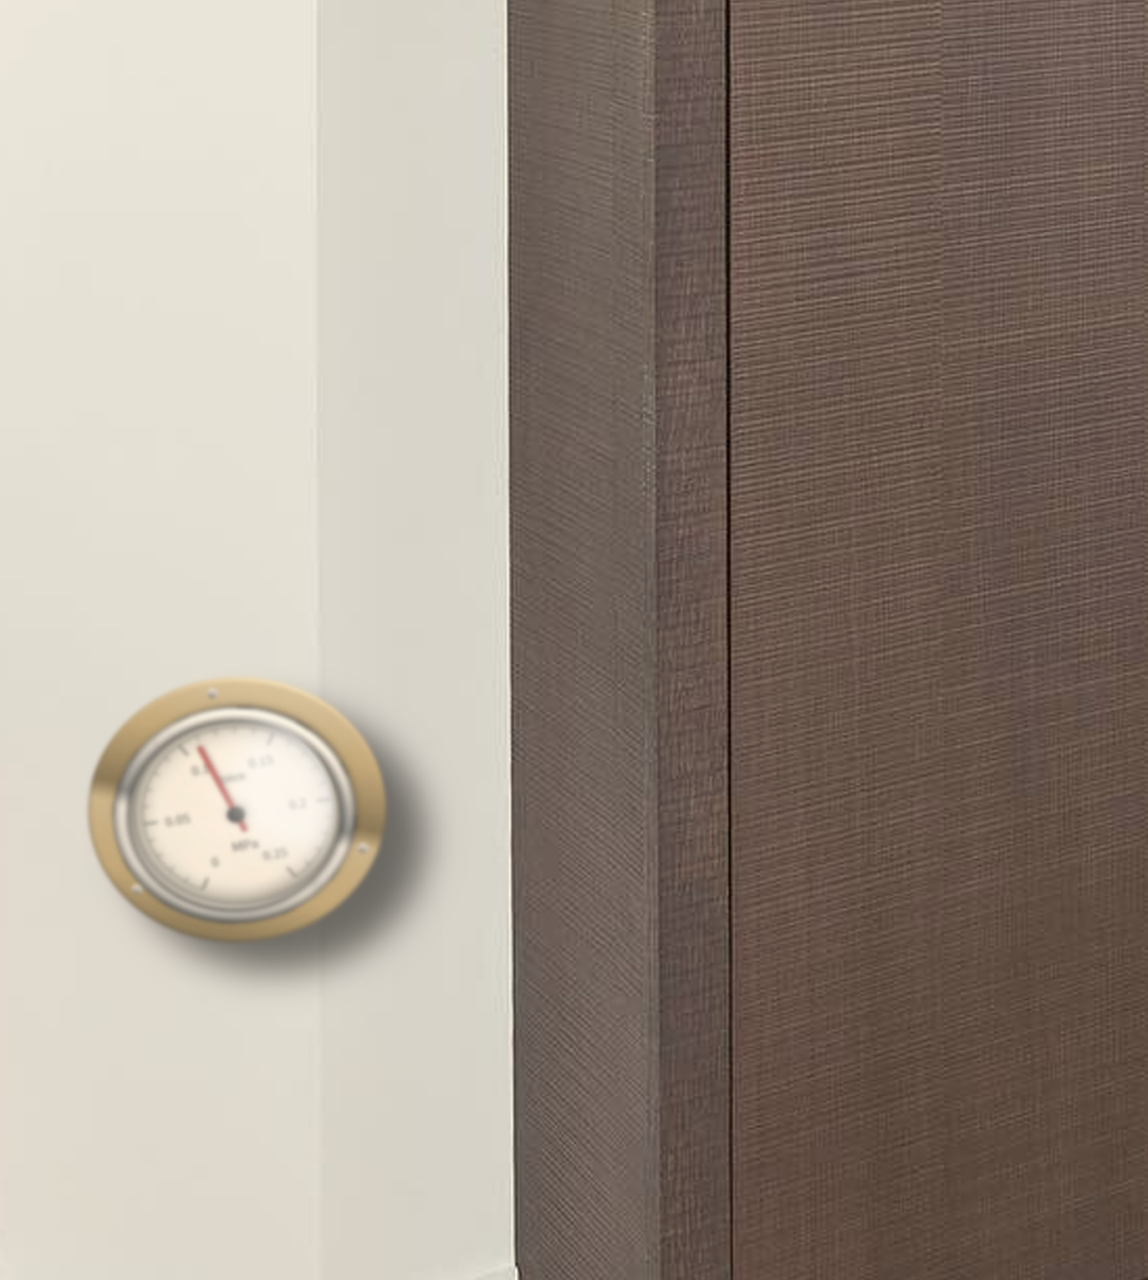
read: 0.11 MPa
